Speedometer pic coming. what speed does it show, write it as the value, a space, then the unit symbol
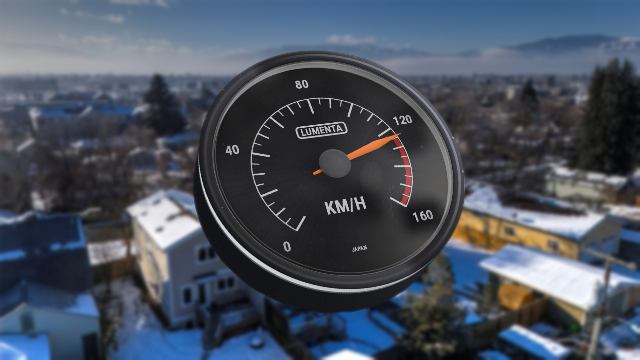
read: 125 km/h
